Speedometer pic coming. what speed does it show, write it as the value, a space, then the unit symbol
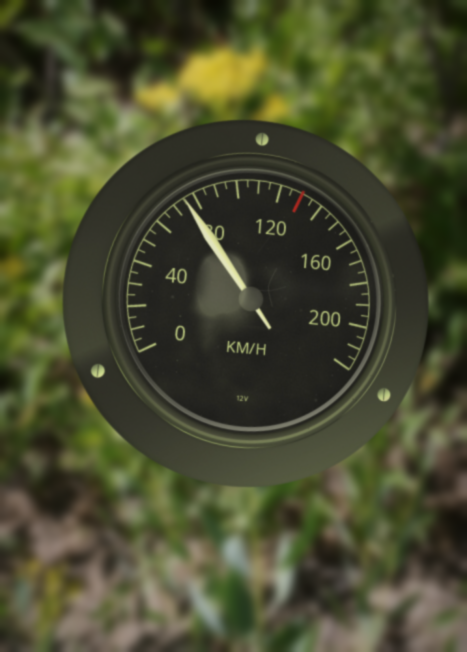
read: 75 km/h
